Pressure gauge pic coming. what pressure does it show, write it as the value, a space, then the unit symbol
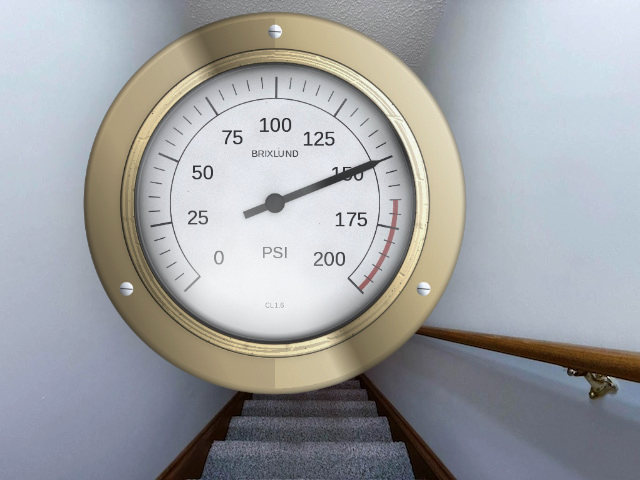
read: 150 psi
